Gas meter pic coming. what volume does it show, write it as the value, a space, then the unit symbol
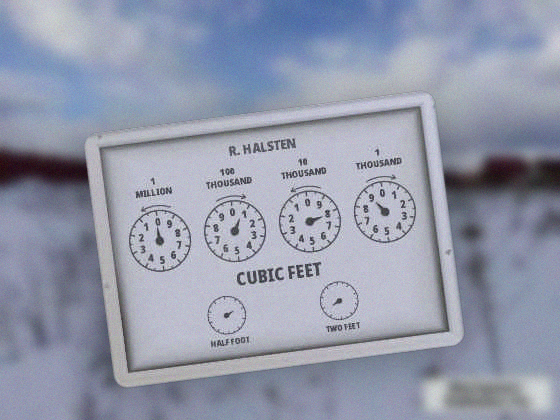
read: 7900 ft³
